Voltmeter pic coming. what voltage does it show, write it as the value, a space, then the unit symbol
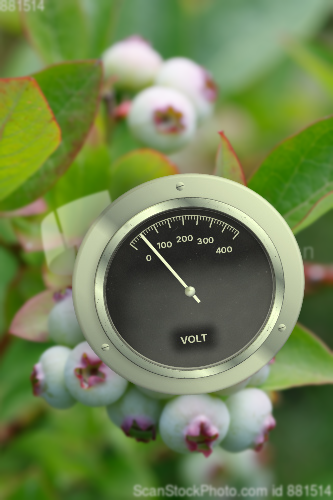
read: 50 V
